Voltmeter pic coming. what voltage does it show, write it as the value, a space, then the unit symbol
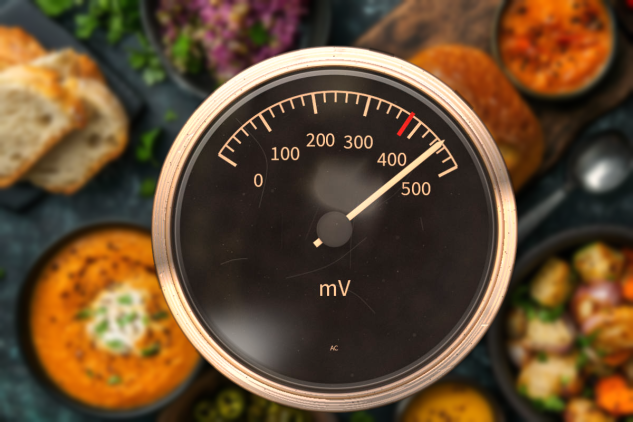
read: 450 mV
